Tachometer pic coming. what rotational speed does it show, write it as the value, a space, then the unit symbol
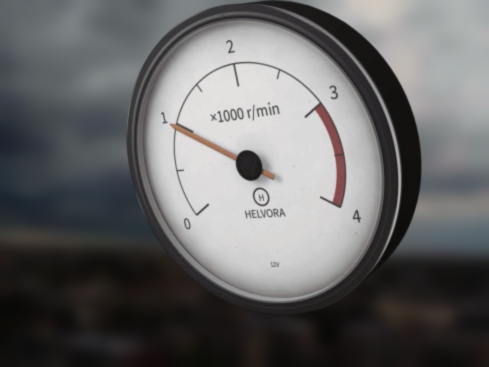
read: 1000 rpm
